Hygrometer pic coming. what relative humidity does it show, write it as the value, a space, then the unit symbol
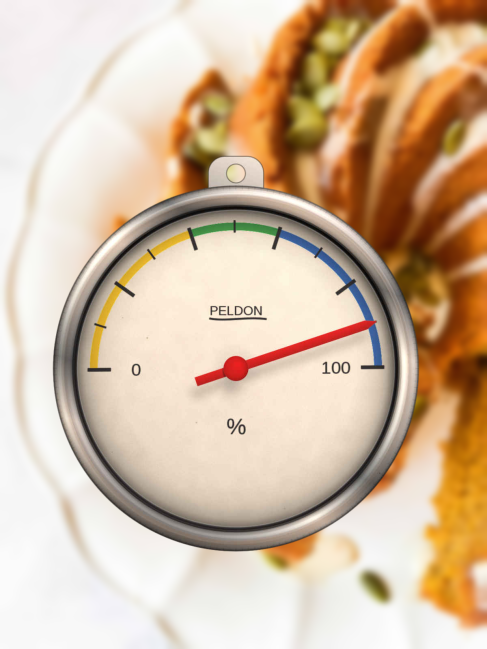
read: 90 %
